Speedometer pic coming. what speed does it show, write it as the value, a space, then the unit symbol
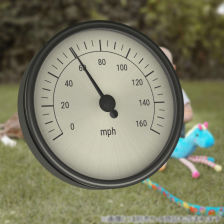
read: 60 mph
